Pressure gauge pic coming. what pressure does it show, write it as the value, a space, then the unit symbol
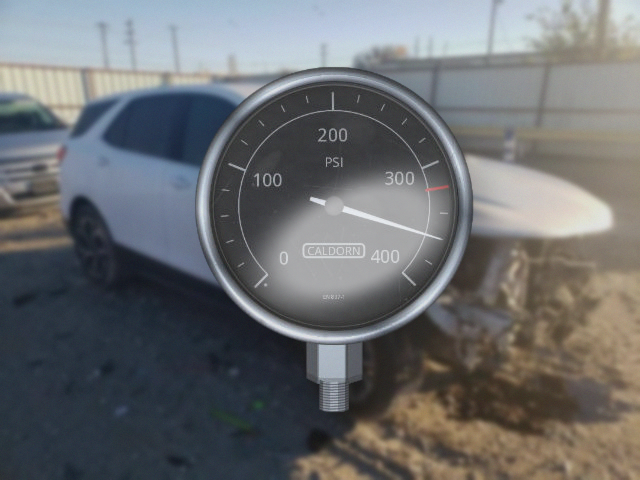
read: 360 psi
